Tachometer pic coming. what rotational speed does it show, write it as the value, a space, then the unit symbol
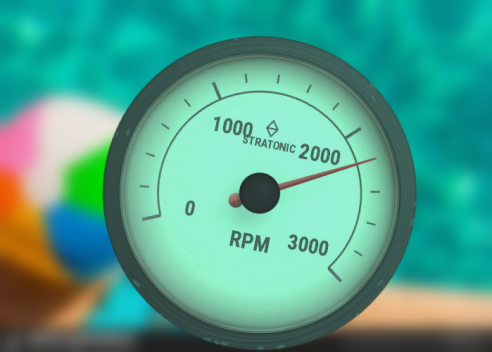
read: 2200 rpm
